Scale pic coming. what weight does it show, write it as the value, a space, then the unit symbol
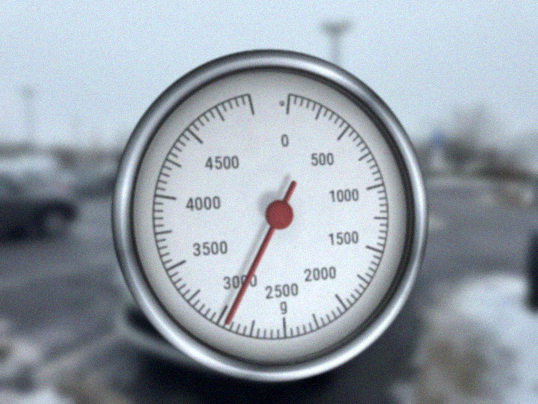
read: 2950 g
